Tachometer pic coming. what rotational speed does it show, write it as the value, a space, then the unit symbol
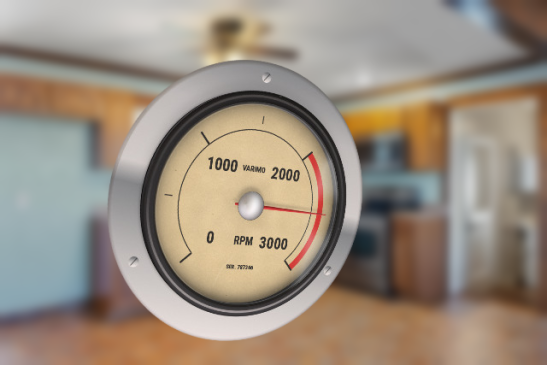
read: 2500 rpm
